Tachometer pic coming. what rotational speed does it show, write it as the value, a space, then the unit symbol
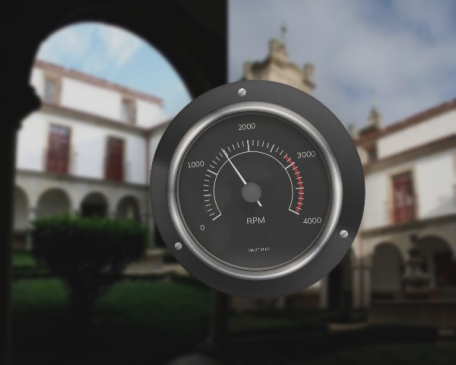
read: 1500 rpm
